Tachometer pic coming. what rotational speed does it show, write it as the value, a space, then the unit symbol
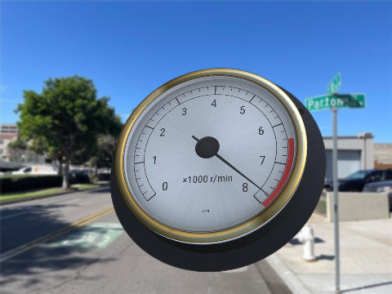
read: 7800 rpm
